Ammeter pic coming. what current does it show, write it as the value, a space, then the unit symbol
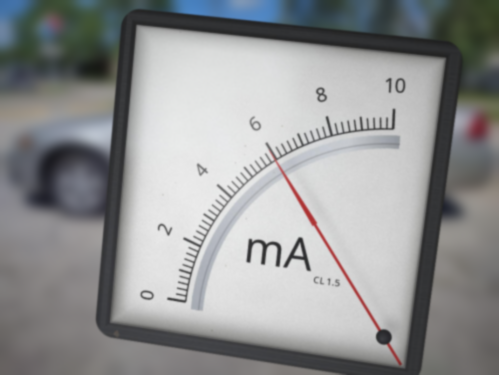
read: 6 mA
